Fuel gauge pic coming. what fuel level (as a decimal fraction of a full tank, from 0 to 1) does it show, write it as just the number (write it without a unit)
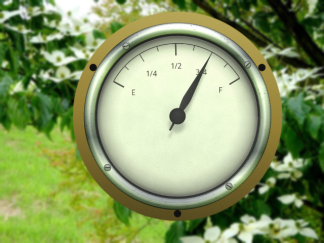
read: 0.75
